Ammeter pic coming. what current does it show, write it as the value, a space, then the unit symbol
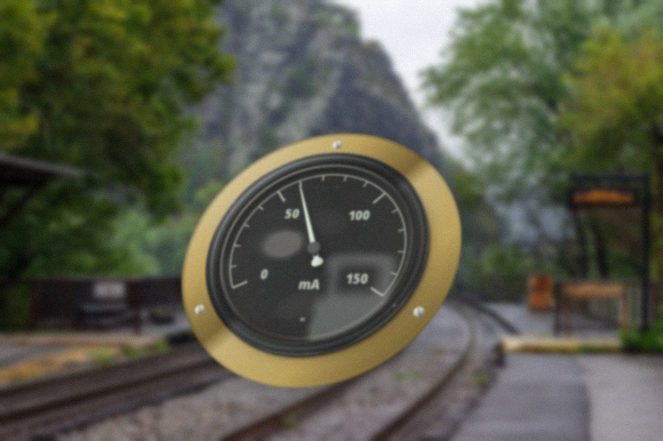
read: 60 mA
